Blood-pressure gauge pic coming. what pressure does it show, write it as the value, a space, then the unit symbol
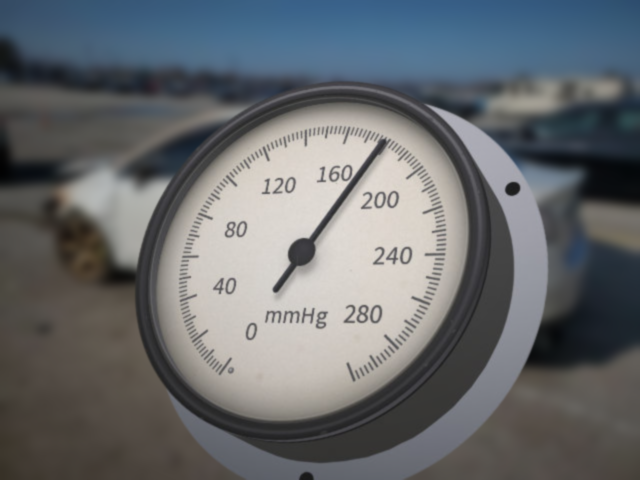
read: 180 mmHg
